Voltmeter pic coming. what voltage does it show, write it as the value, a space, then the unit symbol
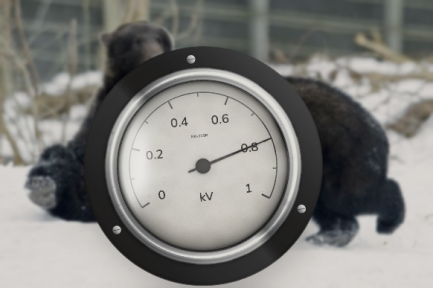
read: 0.8 kV
